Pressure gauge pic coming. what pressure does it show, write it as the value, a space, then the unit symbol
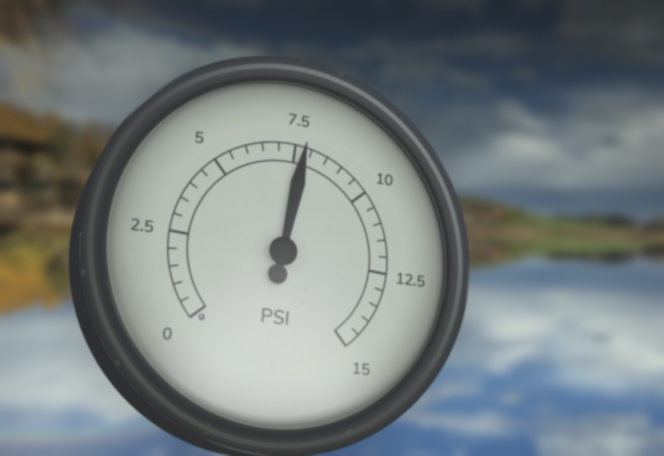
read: 7.75 psi
